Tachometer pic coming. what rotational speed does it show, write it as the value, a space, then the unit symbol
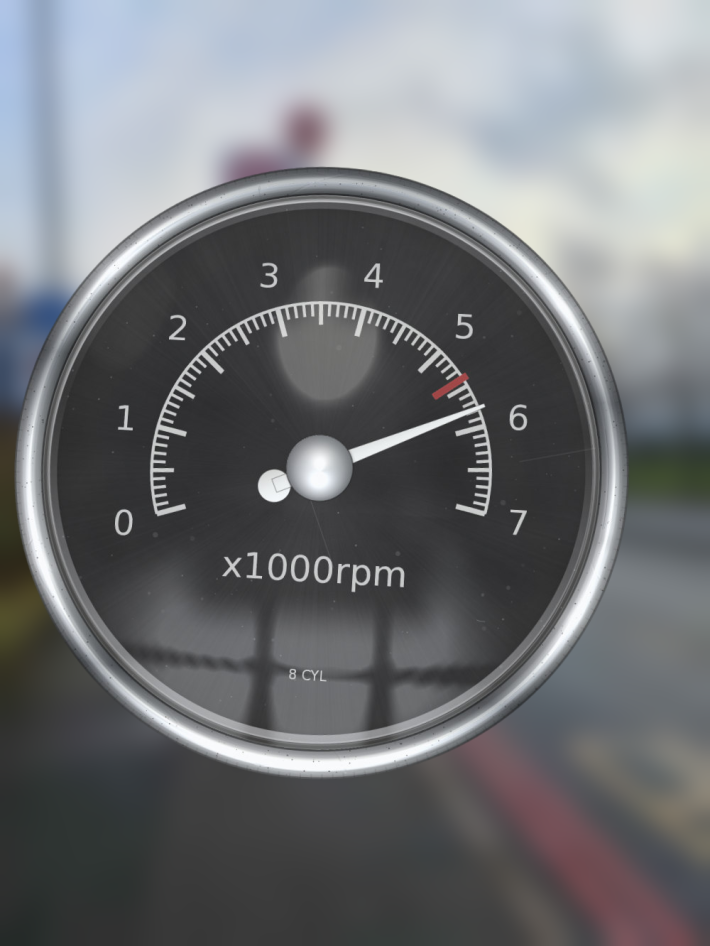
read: 5800 rpm
